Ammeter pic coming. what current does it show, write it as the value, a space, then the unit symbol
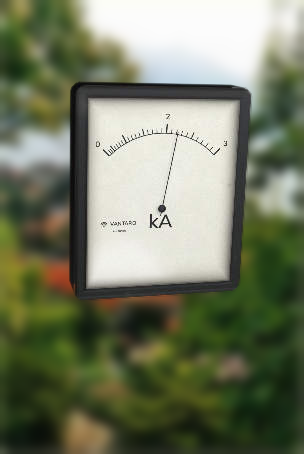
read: 2.2 kA
